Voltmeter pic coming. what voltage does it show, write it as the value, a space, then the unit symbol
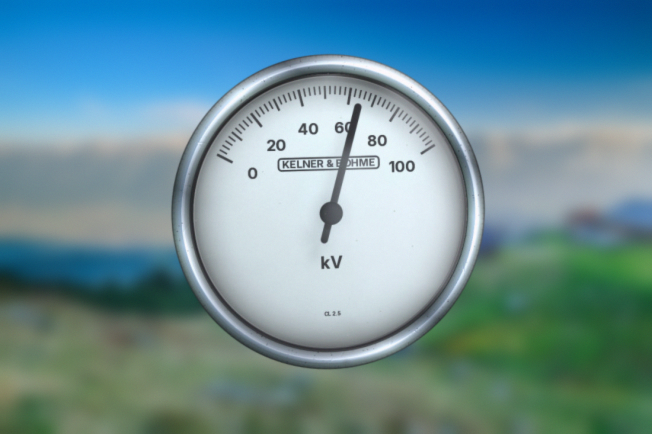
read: 64 kV
